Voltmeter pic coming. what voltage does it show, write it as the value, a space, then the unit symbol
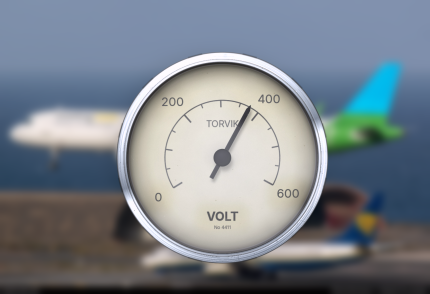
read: 375 V
